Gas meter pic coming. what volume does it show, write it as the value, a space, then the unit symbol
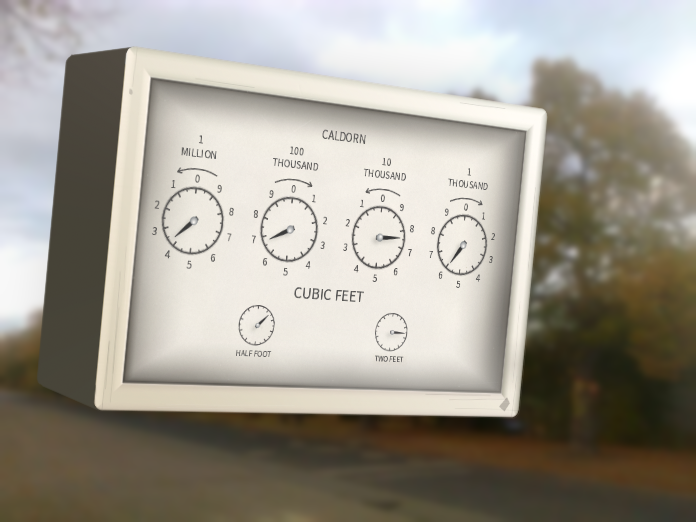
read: 367600 ft³
